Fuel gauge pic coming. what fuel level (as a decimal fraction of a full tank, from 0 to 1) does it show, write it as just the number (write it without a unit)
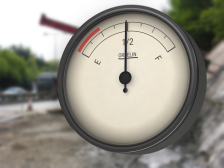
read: 0.5
